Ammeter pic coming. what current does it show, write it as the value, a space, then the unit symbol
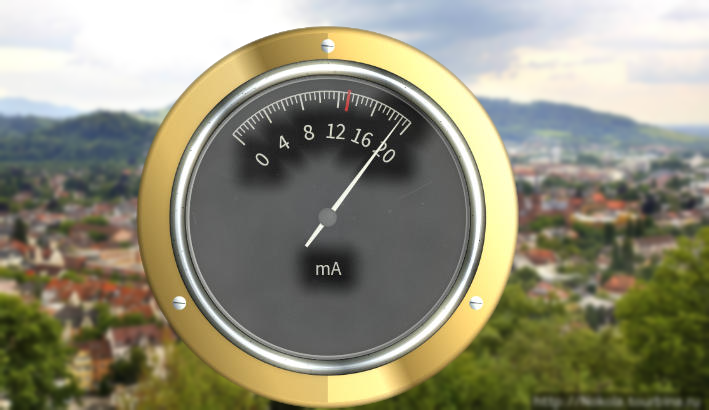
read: 19 mA
